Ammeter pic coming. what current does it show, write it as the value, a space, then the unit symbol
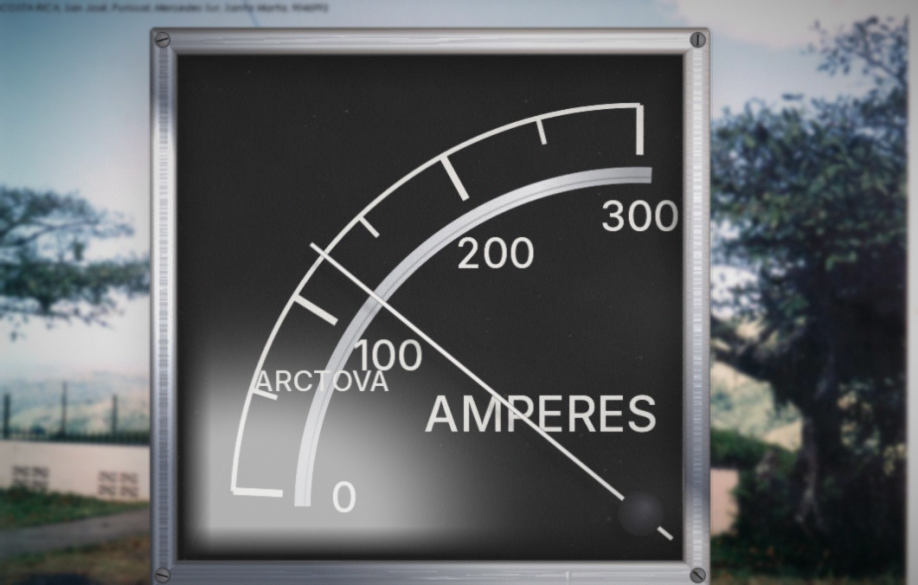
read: 125 A
